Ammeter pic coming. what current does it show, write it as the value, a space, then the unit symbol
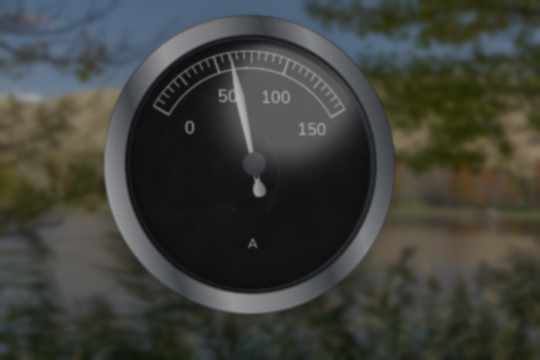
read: 60 A
